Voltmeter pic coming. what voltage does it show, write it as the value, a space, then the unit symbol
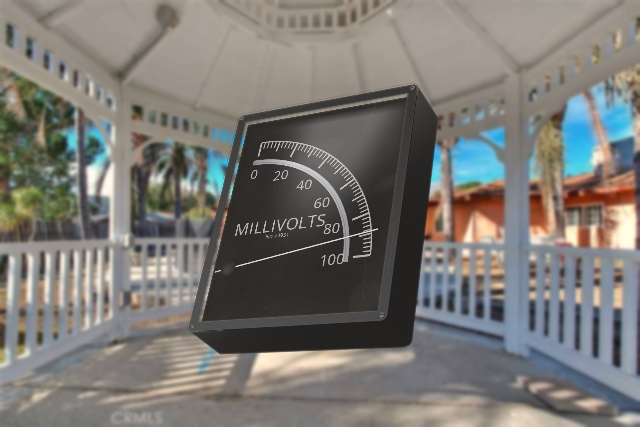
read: 90 mV
